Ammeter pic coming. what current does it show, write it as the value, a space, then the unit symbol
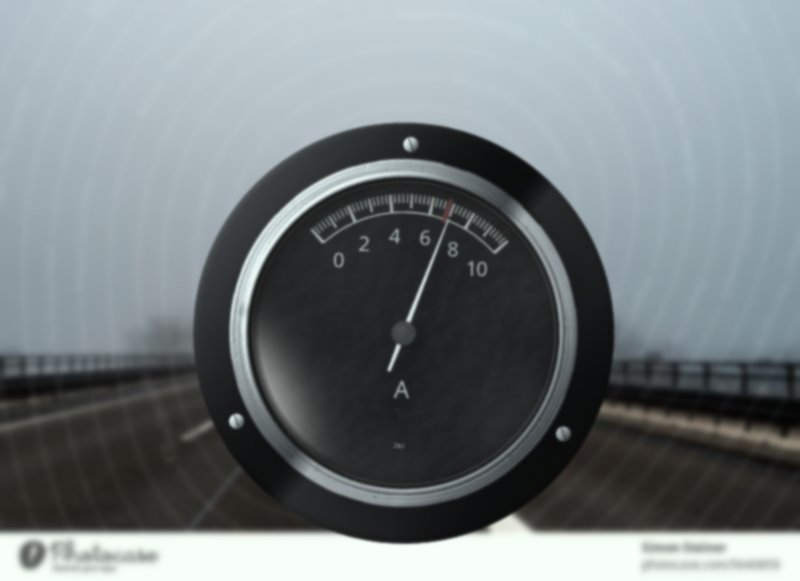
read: 7 A
